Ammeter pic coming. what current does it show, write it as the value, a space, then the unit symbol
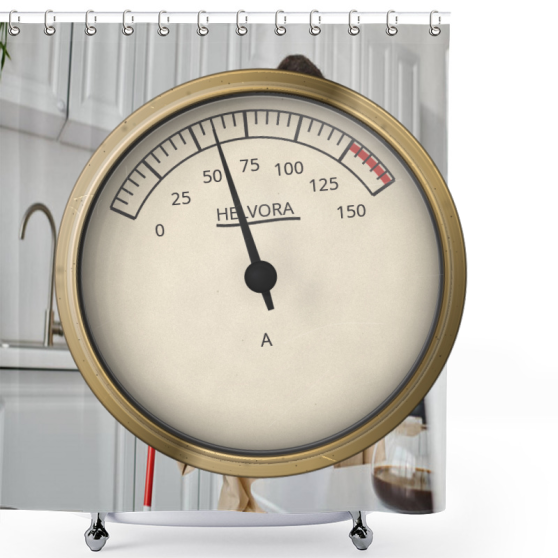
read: 60 A
